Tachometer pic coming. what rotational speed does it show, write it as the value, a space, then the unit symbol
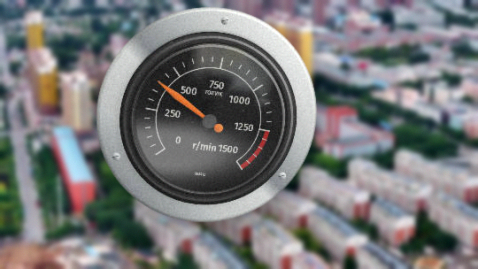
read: 400 rpm
